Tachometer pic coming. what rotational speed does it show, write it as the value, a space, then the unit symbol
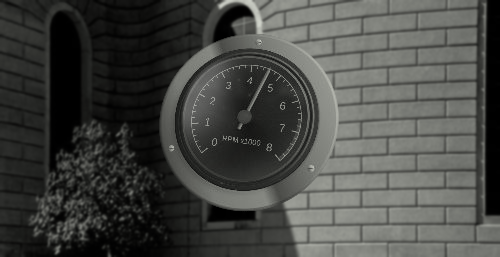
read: 4600 rpm
